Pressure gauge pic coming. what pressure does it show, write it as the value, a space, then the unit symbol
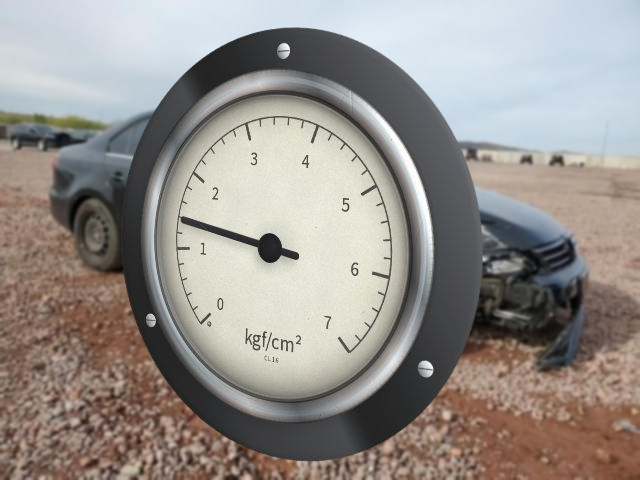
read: 1.4 kg/cm²
